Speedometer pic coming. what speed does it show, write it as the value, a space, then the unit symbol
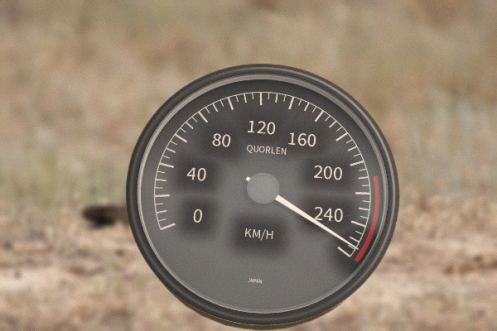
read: 255 km/h
